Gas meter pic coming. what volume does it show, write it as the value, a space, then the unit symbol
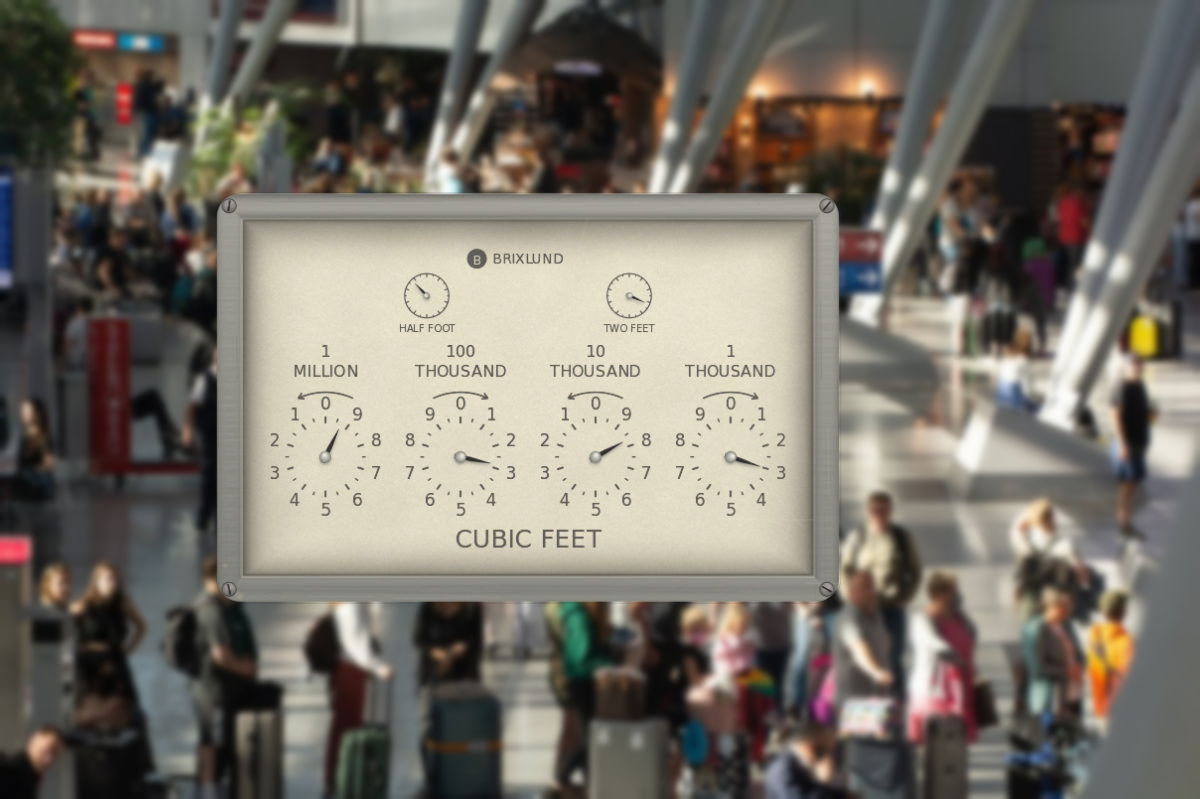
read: 928300 ft³
